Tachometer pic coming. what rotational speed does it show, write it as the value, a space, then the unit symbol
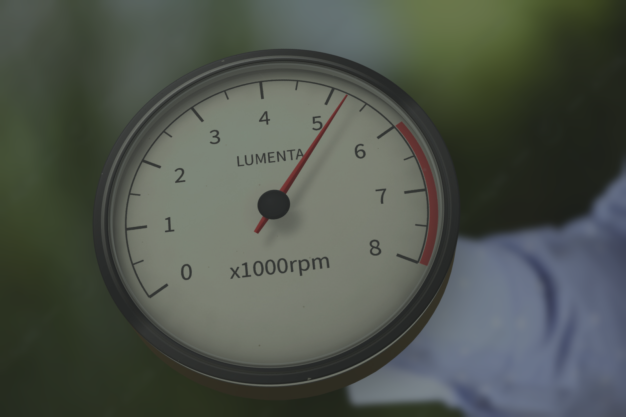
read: 5250 rpm
